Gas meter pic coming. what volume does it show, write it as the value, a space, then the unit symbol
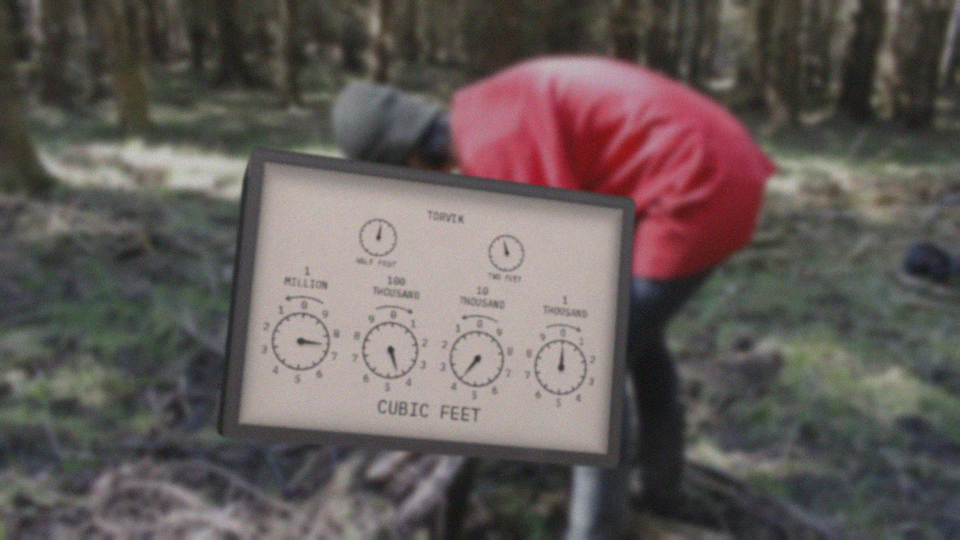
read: 744000 ft³
